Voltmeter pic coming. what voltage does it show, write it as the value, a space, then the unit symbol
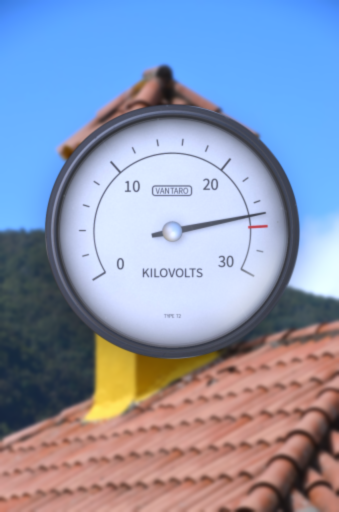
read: 25 kV
